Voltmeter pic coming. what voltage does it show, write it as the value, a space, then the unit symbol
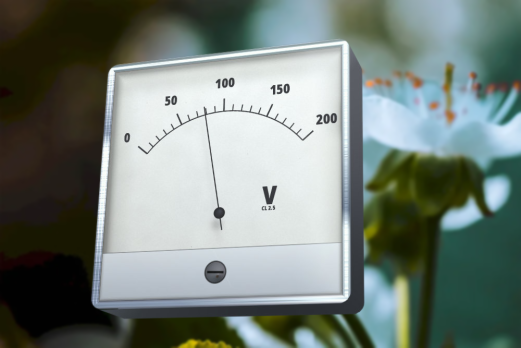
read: 80 V
